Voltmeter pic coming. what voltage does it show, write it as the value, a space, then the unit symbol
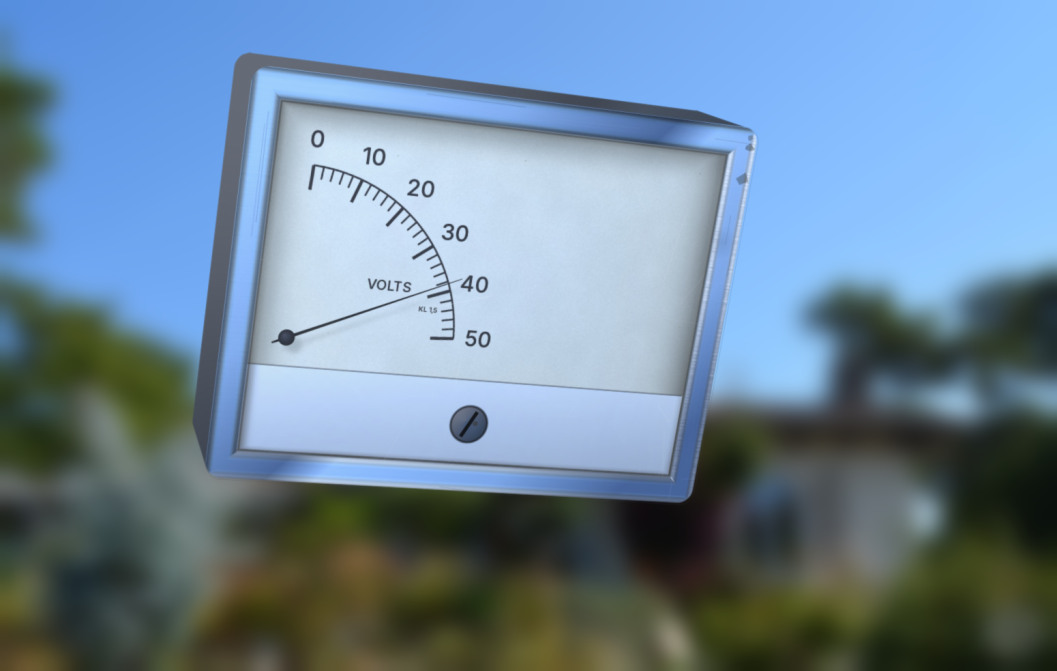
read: 38 V
